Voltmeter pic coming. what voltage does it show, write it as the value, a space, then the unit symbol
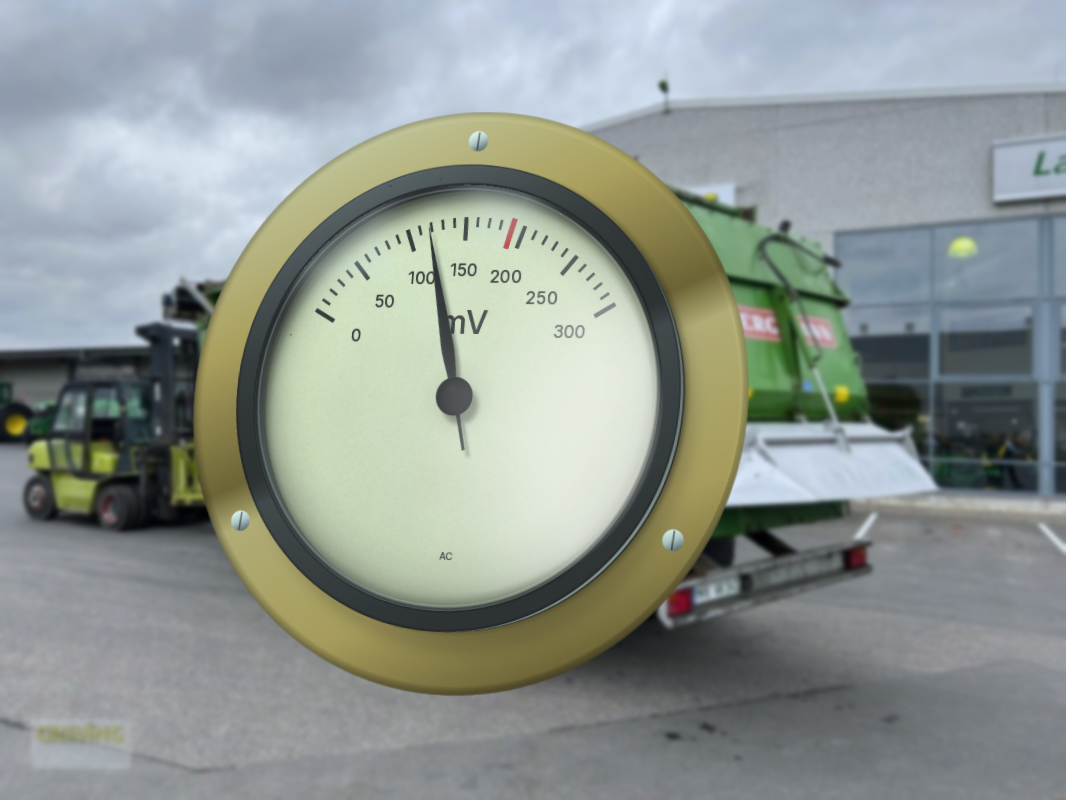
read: 120 mV
